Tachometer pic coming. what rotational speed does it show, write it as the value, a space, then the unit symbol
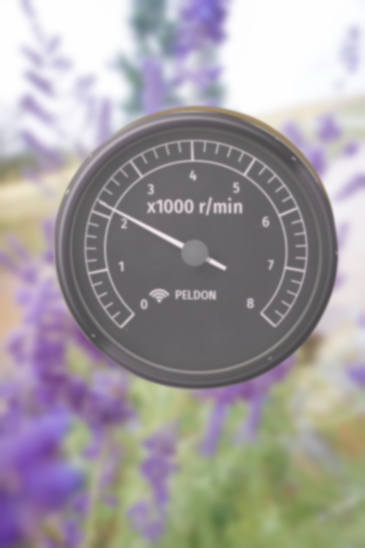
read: 2200 rpm
